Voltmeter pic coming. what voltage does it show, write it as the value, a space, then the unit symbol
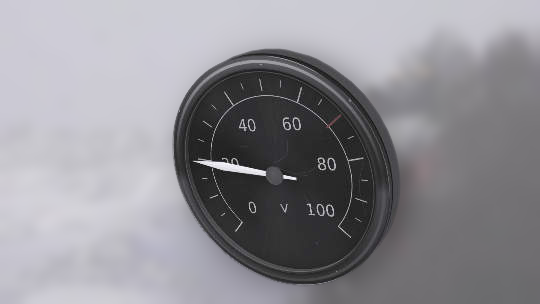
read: 20 V
